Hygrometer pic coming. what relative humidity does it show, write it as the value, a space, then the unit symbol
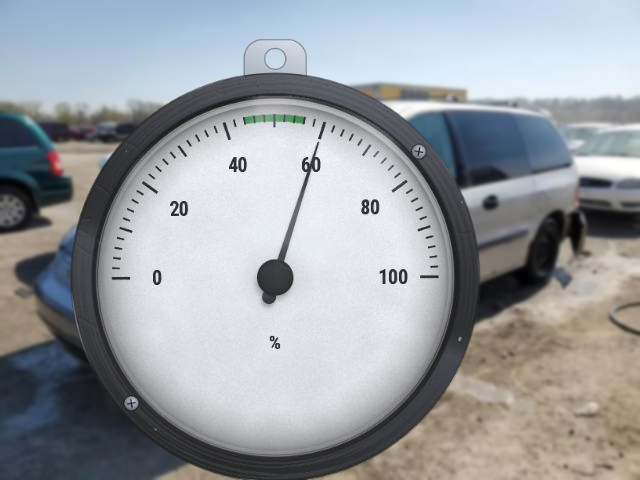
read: 60 %
